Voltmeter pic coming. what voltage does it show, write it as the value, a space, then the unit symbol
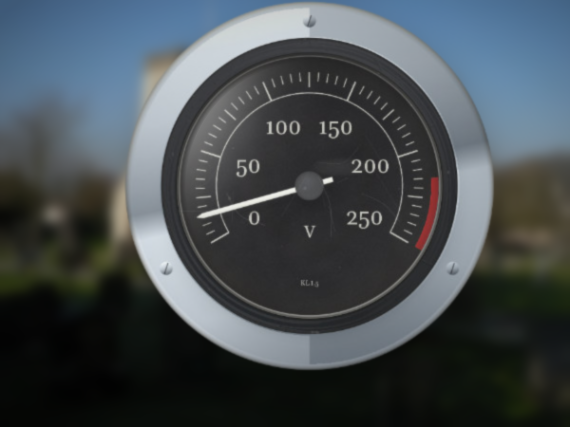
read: 15 V
